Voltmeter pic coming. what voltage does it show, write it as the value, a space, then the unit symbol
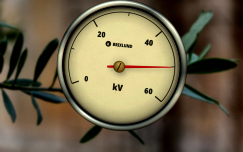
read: 50 kV
